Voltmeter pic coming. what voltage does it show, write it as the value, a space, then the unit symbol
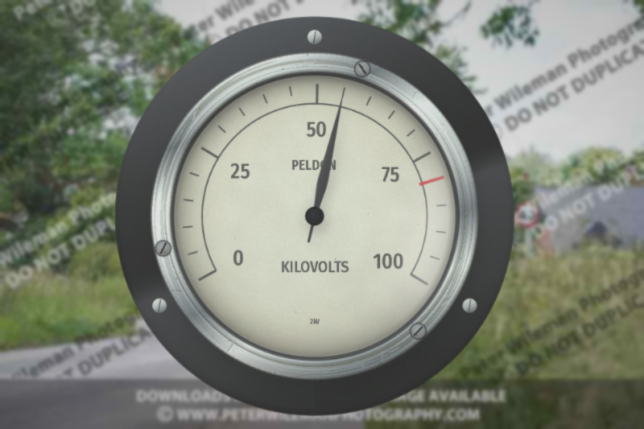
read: 55 kV
